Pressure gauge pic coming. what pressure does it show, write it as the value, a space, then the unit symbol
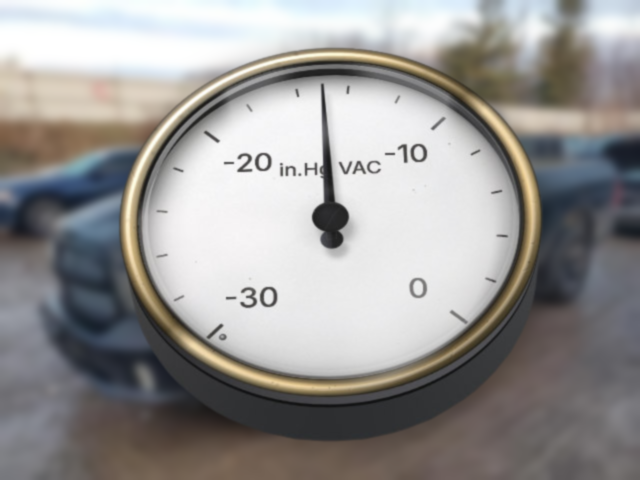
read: -15 inHg
